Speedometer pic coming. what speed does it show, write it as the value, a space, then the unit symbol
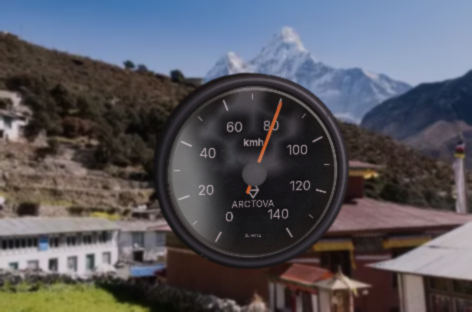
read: 80 km/h
